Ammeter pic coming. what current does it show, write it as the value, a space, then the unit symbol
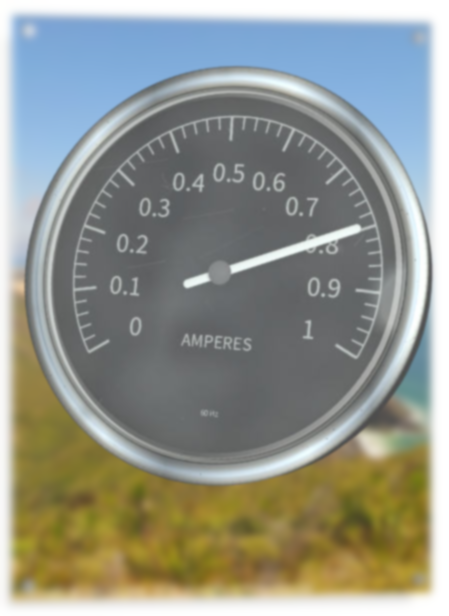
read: 0.8 A
